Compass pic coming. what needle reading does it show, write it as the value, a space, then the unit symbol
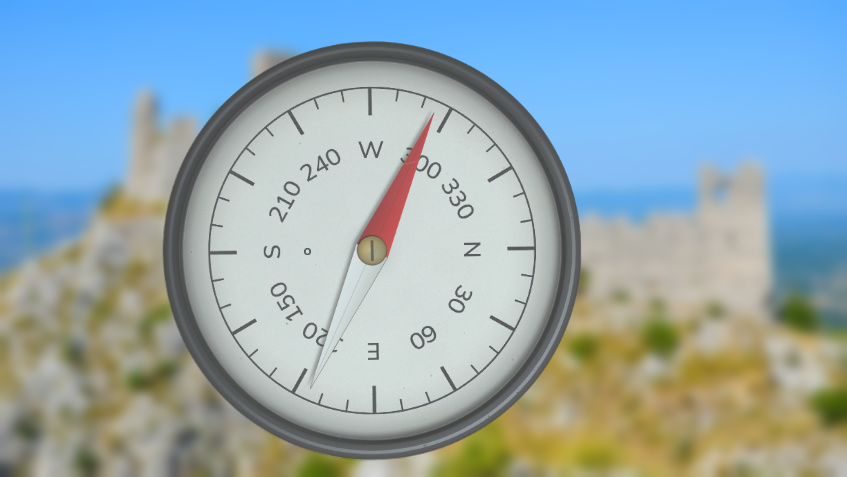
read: 295 °
